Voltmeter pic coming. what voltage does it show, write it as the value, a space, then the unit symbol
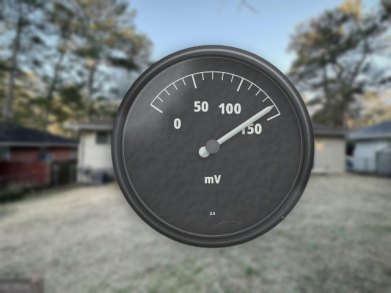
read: 140 mV
